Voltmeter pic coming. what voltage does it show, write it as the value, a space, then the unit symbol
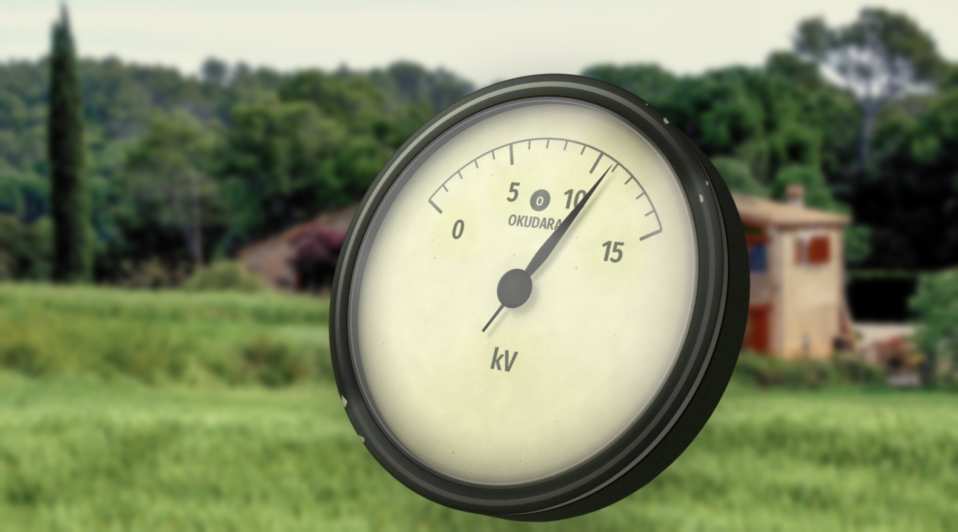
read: 11 kV
